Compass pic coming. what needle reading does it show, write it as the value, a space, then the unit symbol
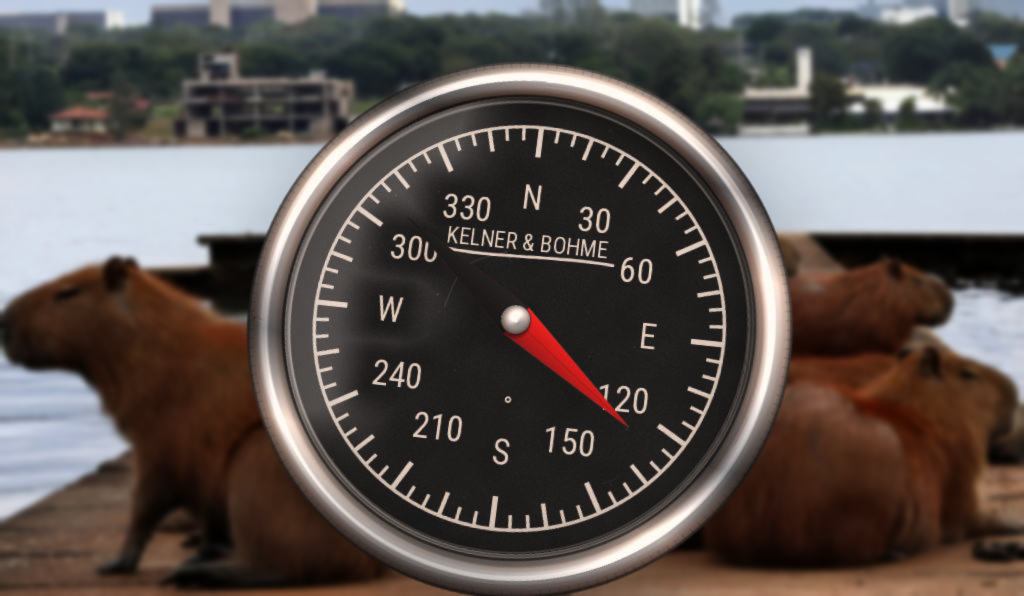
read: 127.5 °
